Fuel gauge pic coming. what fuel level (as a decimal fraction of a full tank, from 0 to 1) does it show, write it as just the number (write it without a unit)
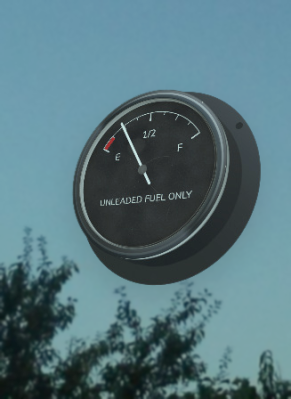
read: 0.25
